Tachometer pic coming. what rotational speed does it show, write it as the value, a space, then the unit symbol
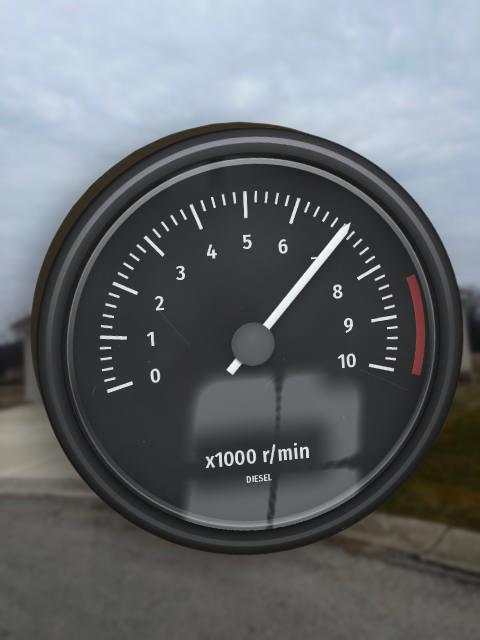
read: 7000 rpm
